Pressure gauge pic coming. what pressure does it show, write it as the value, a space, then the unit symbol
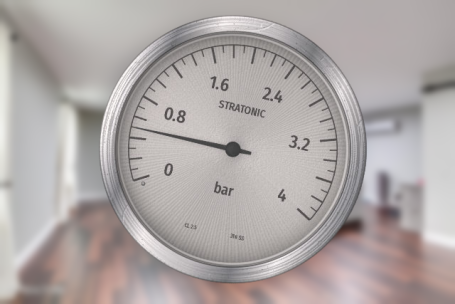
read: 0.5 bar
